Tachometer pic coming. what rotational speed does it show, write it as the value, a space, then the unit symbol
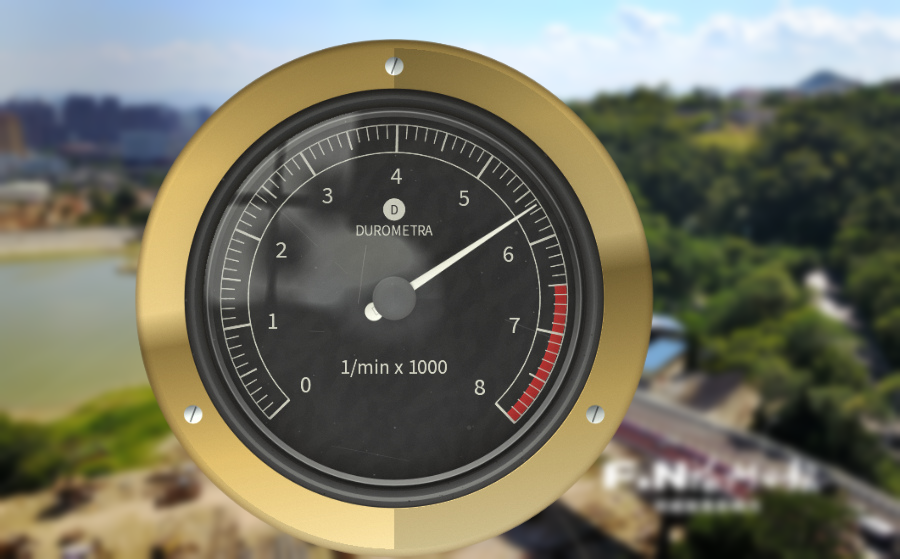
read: 5650 rpm
